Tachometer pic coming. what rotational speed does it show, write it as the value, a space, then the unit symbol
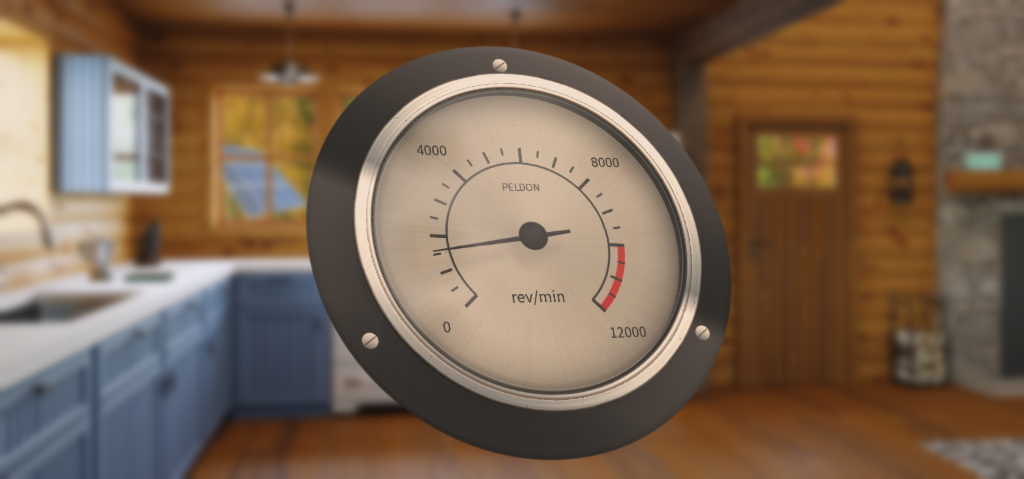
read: 1500 rpm
